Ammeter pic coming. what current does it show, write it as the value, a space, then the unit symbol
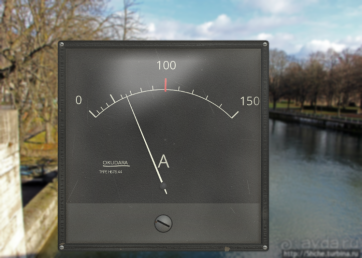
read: 65 A
